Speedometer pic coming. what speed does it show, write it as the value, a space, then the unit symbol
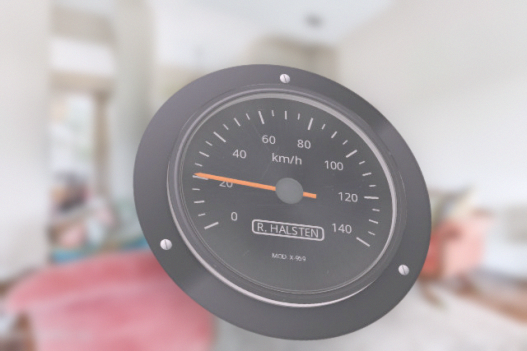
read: 20 km/h
